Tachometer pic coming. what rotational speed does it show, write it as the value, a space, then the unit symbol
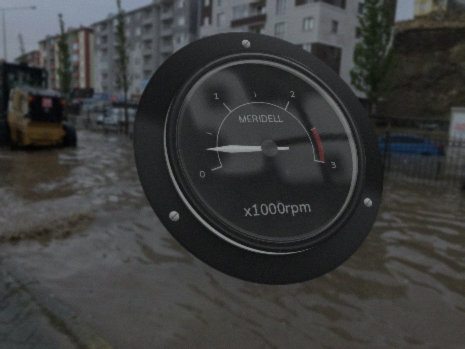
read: 250 rpm
